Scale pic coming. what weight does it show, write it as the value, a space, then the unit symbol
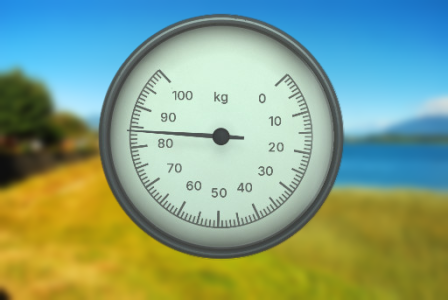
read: 84 kg
